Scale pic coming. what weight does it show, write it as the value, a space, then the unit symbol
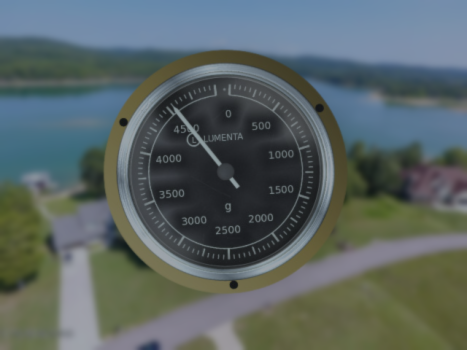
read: 4550 g
